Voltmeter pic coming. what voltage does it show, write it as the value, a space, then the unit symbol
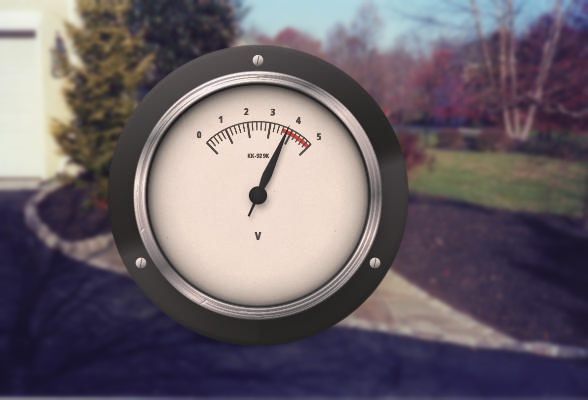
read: 3.8 V
